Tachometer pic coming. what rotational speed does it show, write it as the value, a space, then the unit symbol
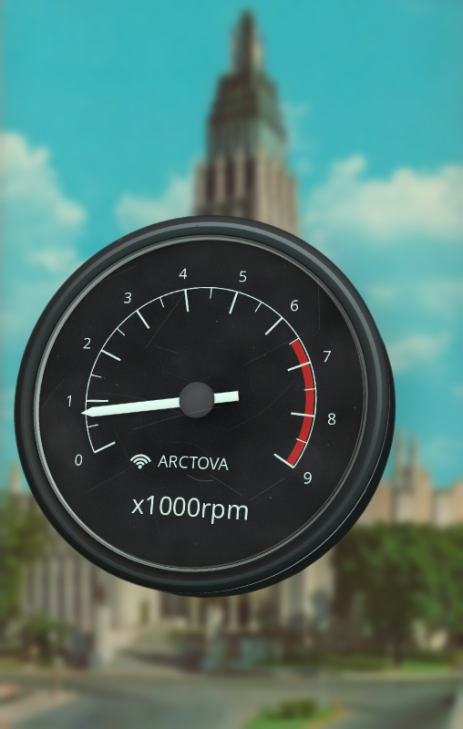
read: 750 rpm
